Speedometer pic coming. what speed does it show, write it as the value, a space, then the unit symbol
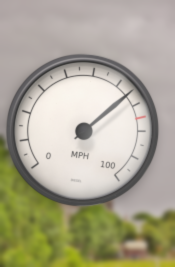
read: 65 mph
